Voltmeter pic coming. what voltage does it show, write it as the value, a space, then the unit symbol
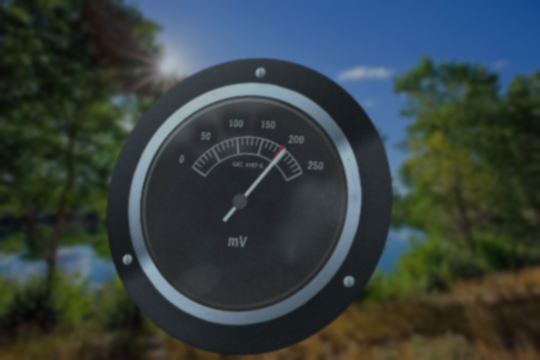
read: 200 mV
